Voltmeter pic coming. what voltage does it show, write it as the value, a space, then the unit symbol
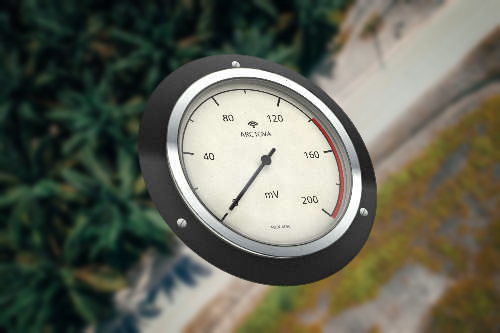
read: 0 mV
